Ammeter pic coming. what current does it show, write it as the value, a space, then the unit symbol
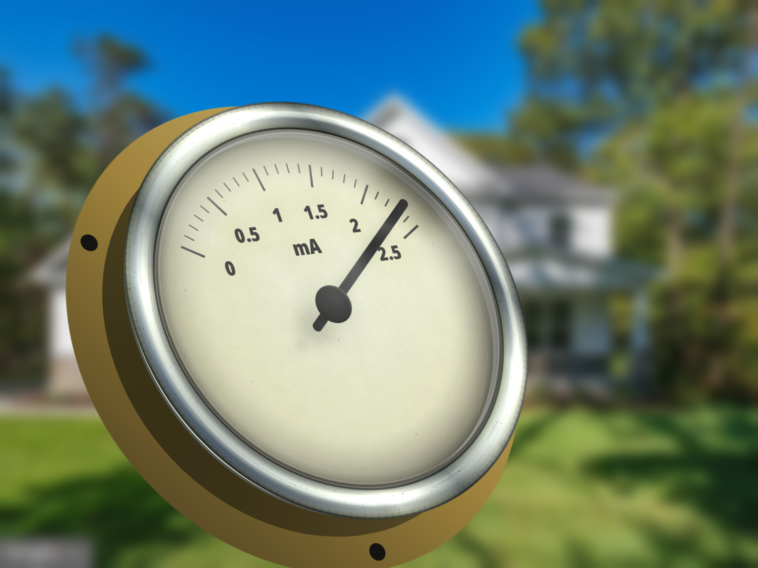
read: 2.3 mA
